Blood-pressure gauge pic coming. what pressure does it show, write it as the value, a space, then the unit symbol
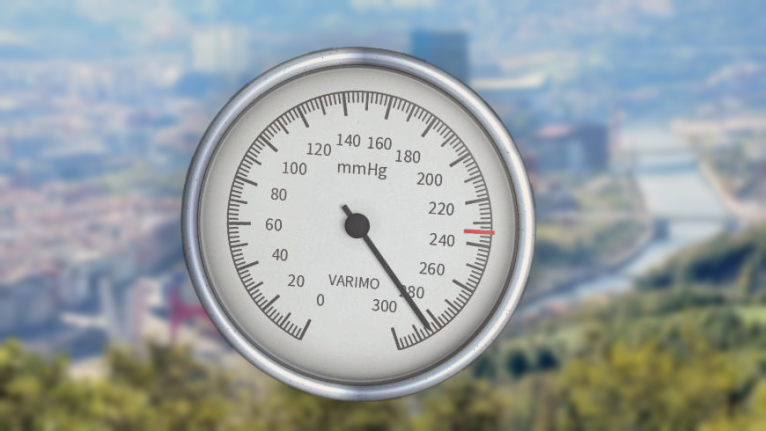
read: 284 mmHg
